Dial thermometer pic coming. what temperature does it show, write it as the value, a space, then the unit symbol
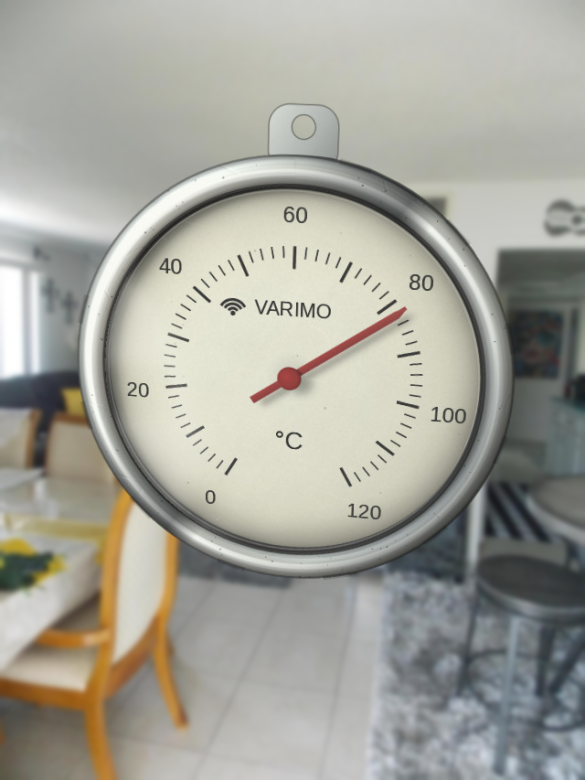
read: 82 °C
